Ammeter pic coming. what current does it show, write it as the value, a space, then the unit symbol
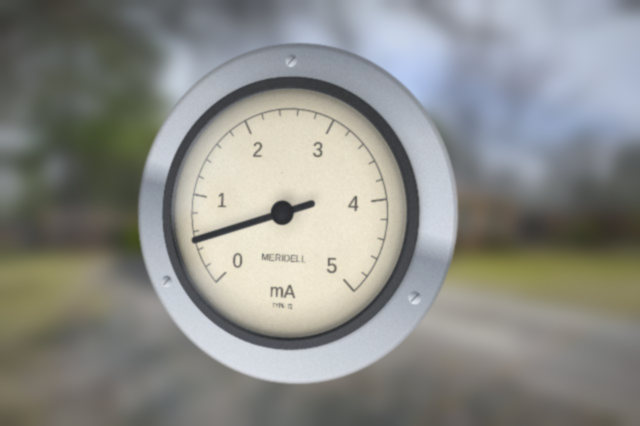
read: 0.5 mA
